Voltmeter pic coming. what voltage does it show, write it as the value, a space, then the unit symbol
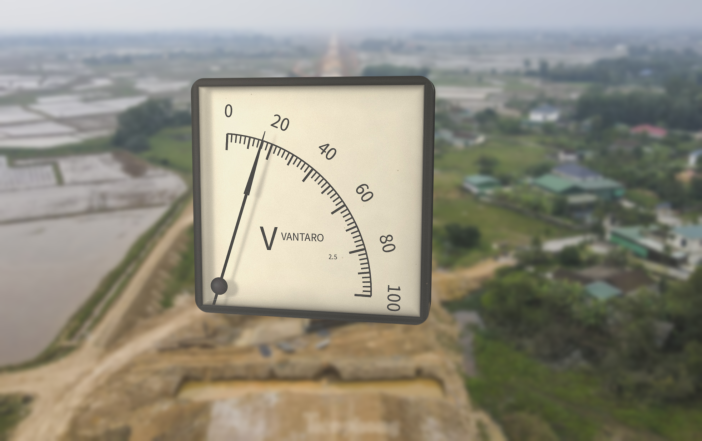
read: 16 V
